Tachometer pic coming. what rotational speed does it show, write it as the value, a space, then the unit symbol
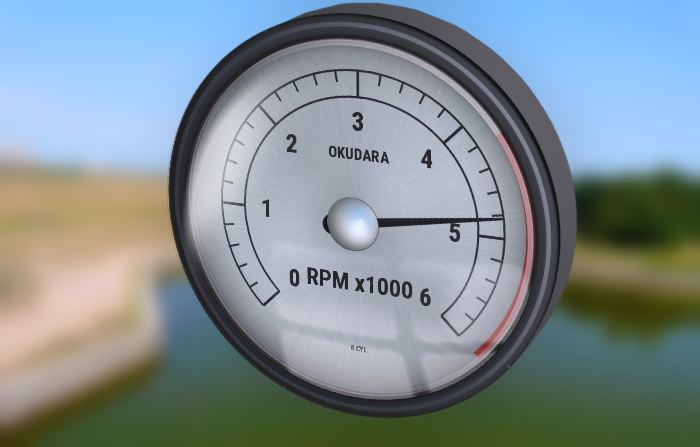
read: 4800 rpm
